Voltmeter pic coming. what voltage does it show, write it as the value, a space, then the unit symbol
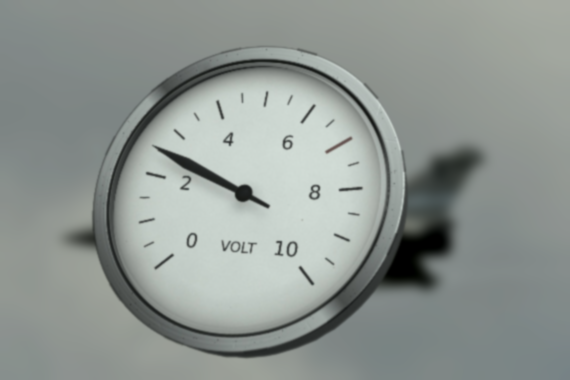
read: 2.5 V
